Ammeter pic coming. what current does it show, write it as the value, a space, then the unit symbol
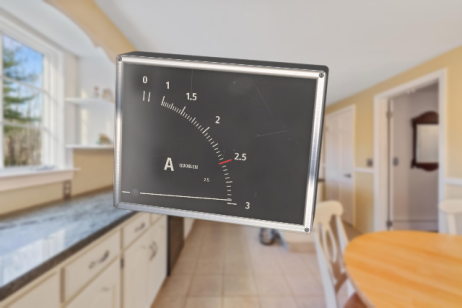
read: 2.95 A
